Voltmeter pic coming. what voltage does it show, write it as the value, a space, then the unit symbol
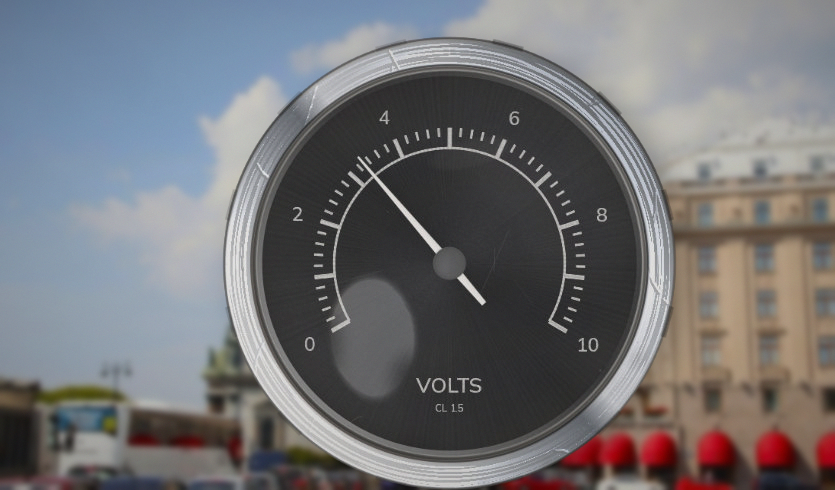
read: 3.3 V
